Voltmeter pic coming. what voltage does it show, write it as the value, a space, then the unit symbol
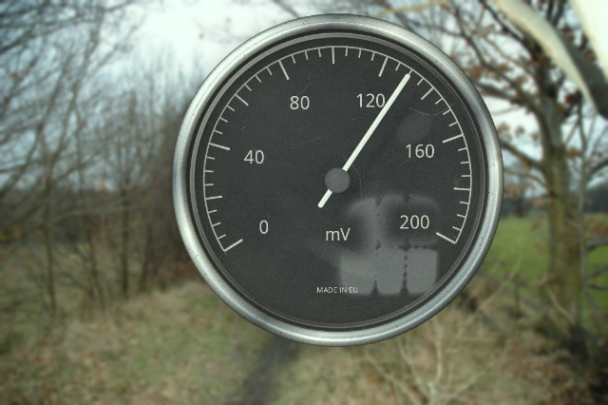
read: 130 mV
